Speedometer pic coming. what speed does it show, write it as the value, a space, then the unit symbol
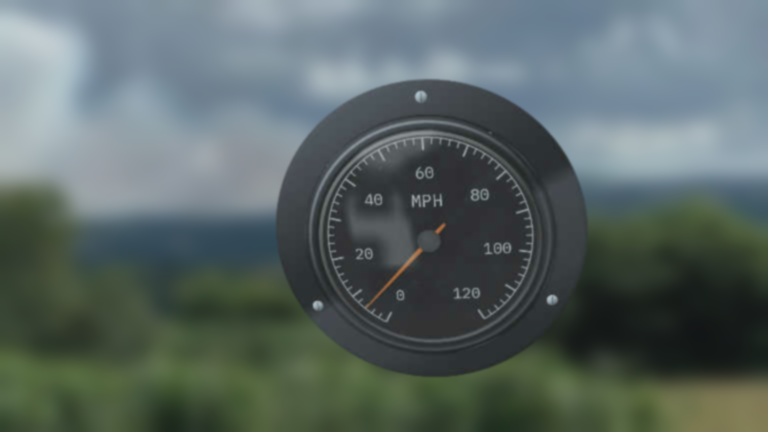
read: 6 mph
